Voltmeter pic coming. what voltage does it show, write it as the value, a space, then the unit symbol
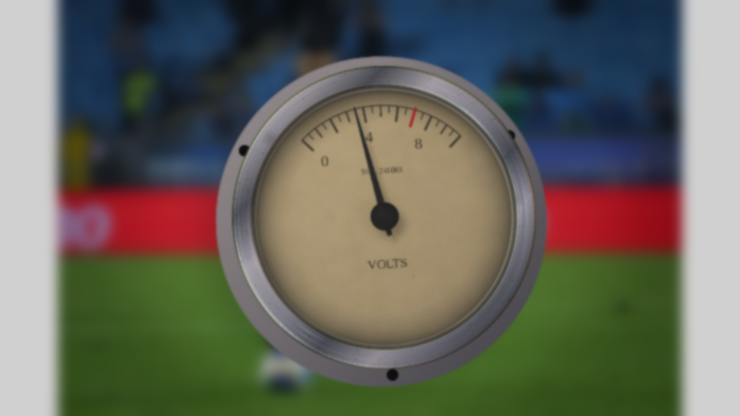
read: 3.5 V
